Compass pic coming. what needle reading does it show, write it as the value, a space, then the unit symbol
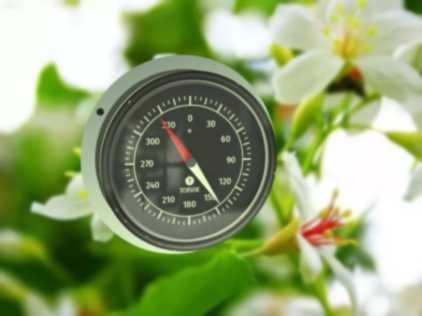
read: 325 °
